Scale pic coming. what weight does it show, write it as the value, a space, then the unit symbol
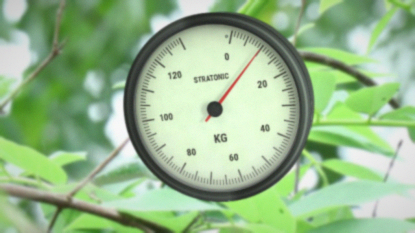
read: 10 kg
